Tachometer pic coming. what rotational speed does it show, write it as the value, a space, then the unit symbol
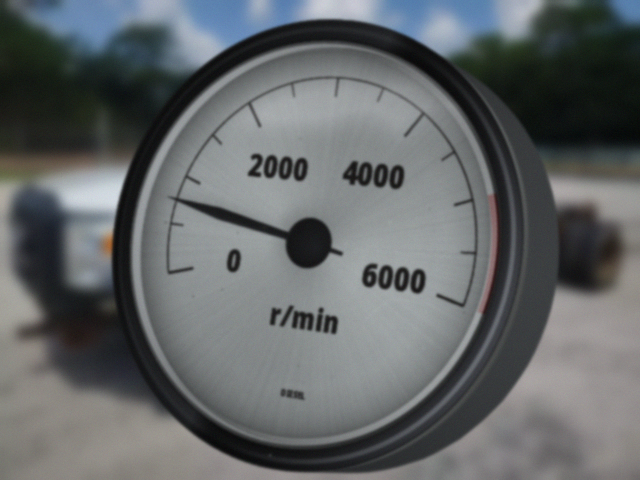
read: 750 rpm
